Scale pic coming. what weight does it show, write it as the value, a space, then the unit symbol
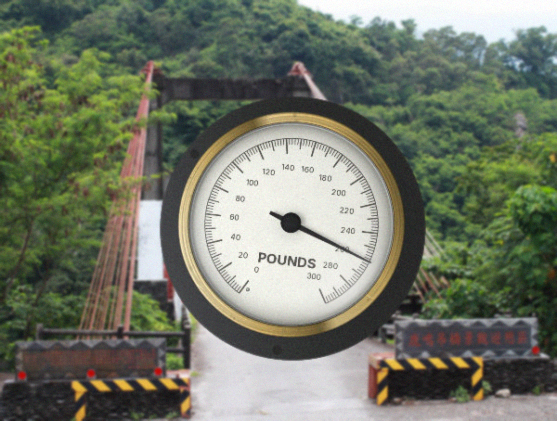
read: 260 lb
